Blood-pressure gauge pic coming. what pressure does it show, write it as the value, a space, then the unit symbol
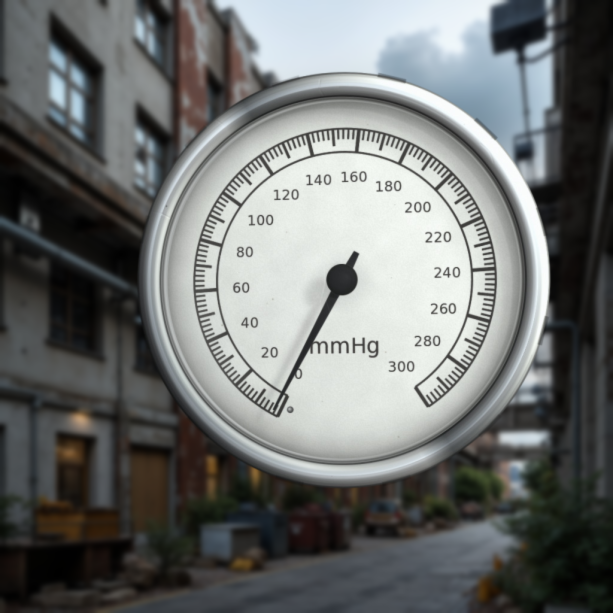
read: 2 mmHg
